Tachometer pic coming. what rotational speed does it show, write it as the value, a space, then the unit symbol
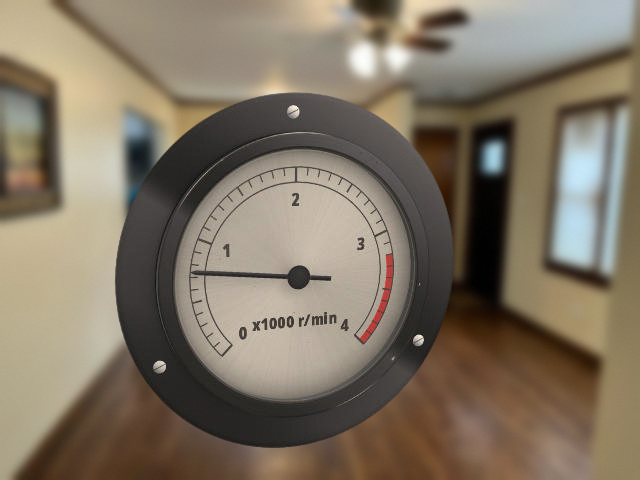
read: 750 rpm
